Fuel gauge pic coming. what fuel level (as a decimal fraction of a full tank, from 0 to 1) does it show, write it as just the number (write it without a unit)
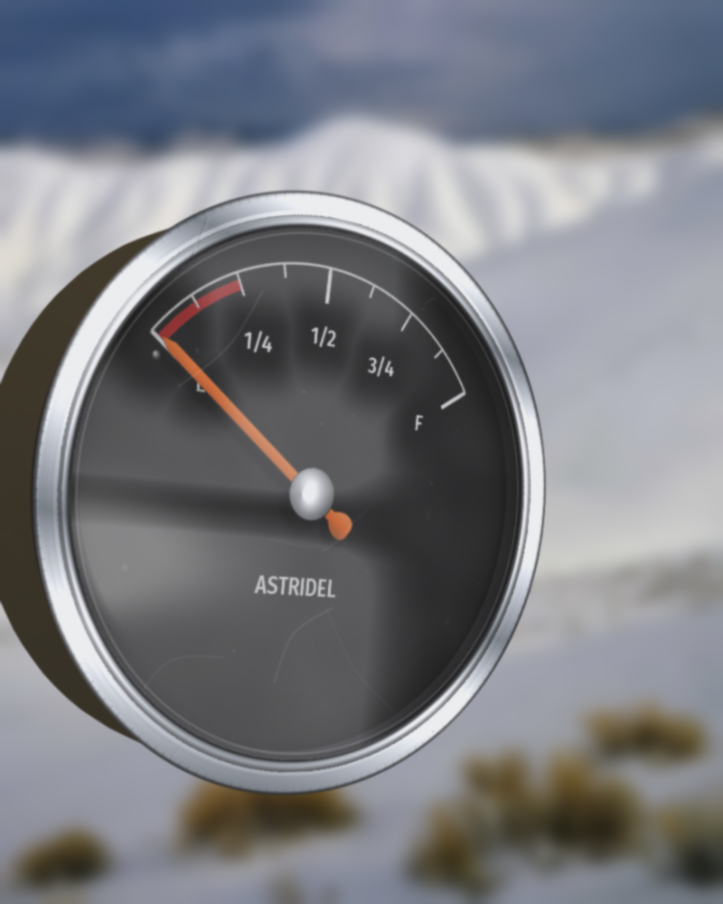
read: 0
